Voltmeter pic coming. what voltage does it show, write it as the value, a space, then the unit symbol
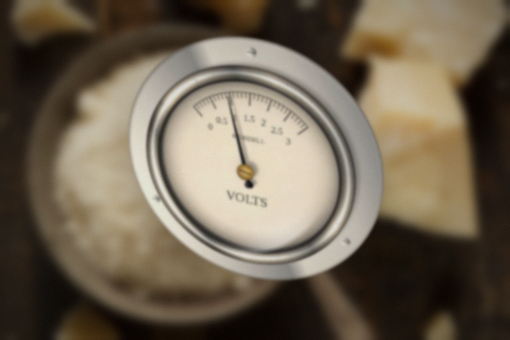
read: 1 V
